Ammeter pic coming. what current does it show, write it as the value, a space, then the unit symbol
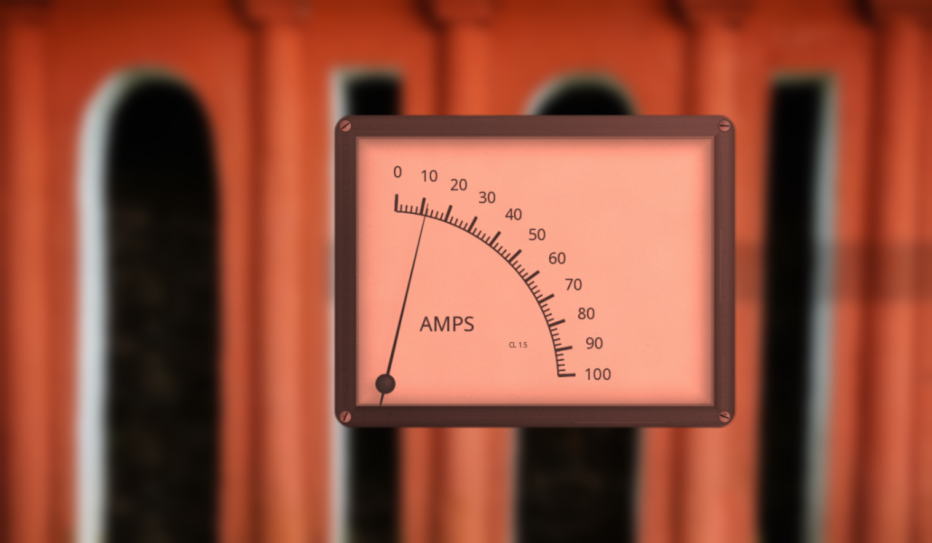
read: 12 A
